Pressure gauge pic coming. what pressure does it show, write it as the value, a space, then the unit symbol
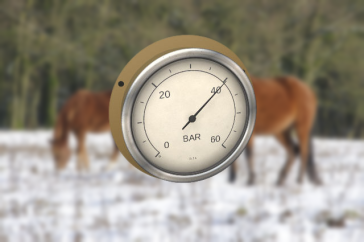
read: 40 bar
